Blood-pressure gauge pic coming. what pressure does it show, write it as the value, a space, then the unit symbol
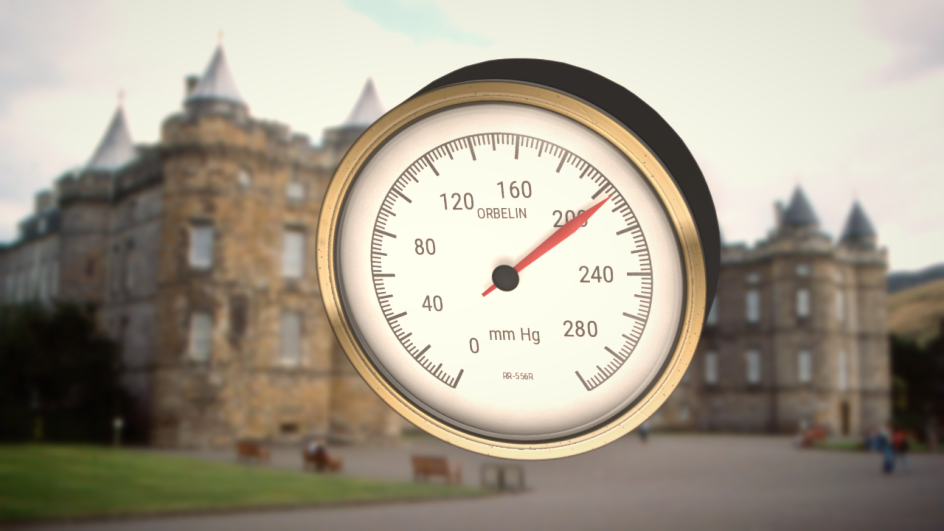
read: 204 mmHg
